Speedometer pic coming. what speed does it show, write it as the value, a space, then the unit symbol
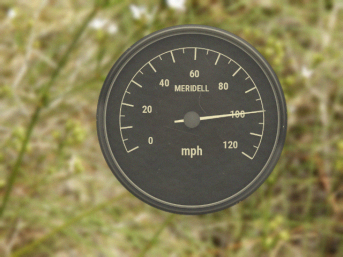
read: 100 mph
